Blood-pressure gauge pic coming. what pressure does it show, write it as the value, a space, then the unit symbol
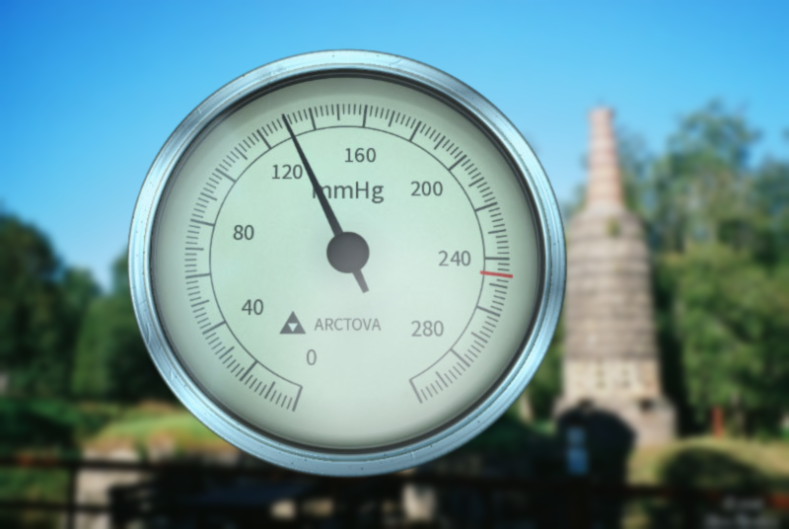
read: 130 mmHg
